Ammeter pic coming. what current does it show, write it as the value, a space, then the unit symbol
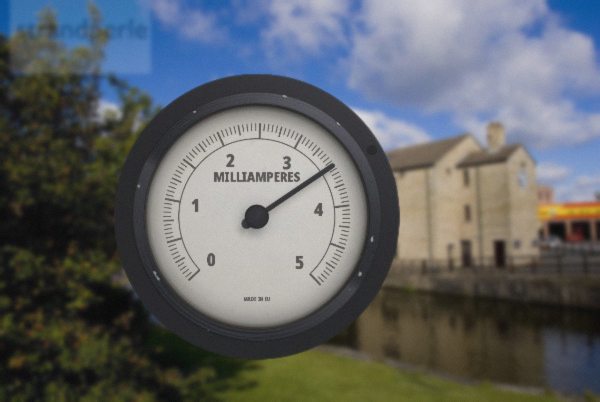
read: 3.5 mA
